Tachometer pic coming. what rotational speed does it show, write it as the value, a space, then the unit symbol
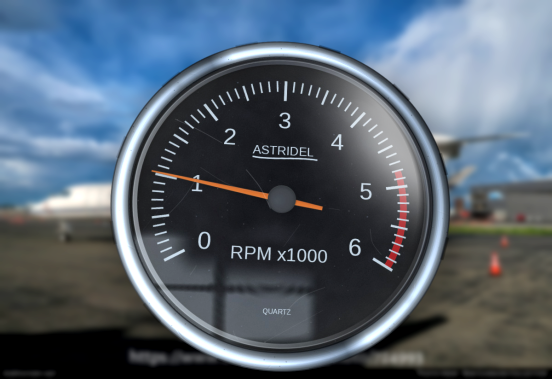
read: 1000 rpm
